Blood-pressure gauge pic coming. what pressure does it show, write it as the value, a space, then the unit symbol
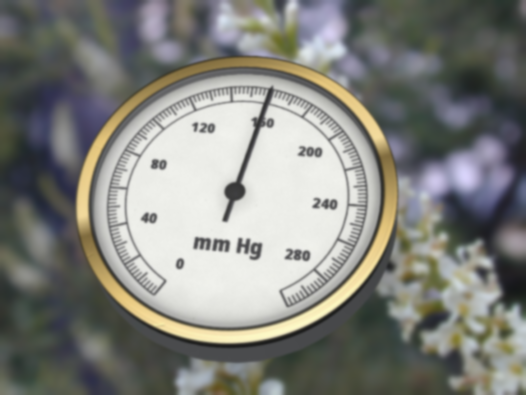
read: 160 mmHg
